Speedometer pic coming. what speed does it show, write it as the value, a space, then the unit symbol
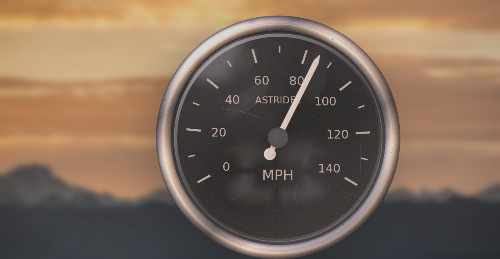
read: 85 mph
